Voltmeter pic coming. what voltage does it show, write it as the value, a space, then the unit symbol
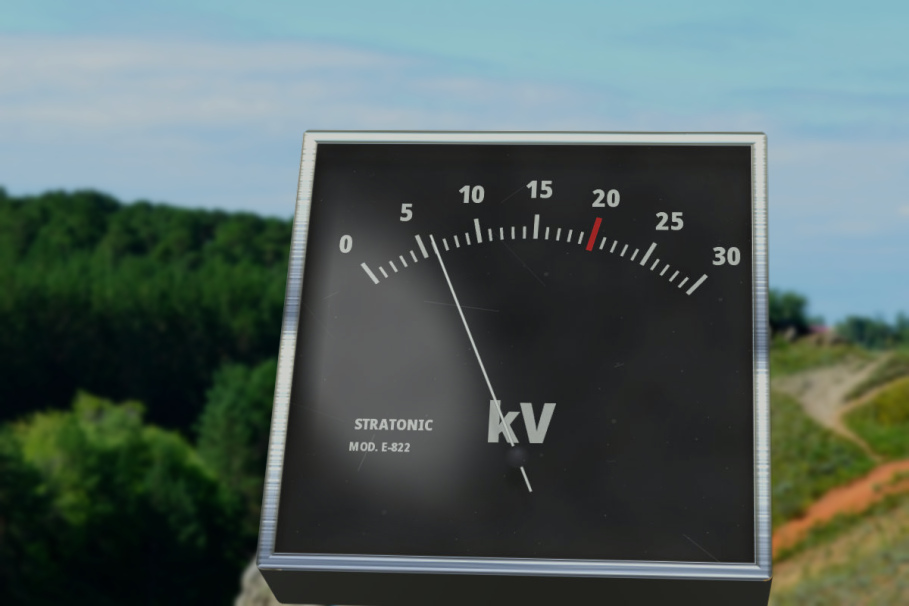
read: 6 kV
